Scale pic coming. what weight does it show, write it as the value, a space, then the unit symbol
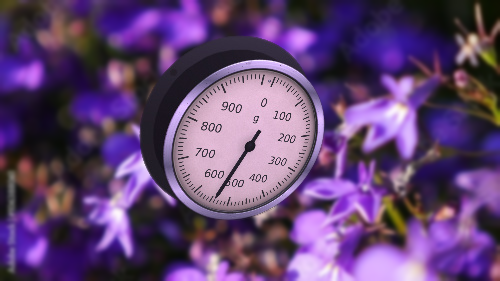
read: 550 g
